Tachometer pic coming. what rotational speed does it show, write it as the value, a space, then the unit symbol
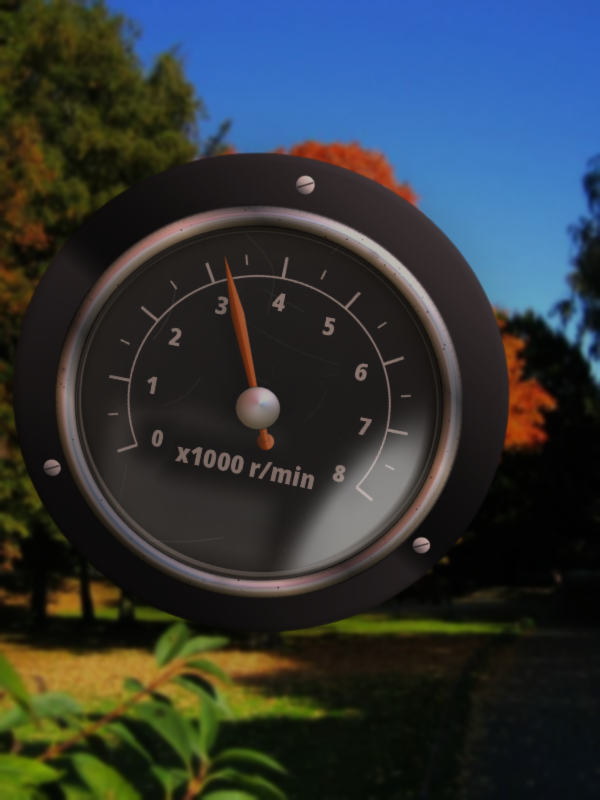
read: 3250 rpm
